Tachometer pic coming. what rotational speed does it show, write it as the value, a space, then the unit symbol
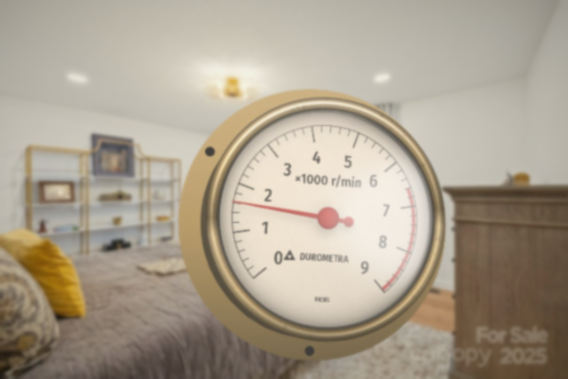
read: 1600 rpm
